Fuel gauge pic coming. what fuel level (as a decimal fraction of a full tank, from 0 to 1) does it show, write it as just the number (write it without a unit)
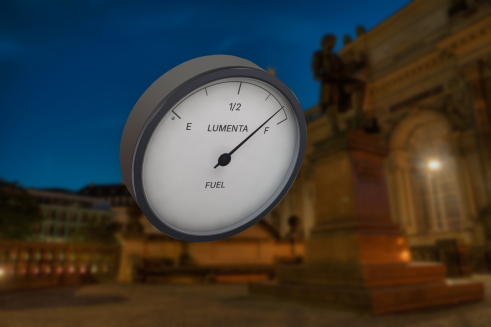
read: 0.875
